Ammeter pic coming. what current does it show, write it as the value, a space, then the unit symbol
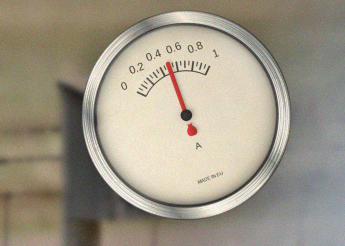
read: 0.5 A
